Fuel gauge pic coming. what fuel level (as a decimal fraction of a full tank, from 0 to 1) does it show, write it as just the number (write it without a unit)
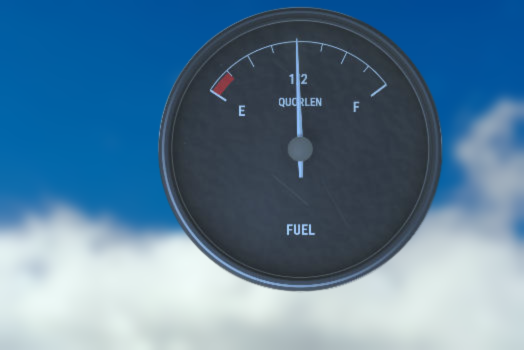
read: 0.5
